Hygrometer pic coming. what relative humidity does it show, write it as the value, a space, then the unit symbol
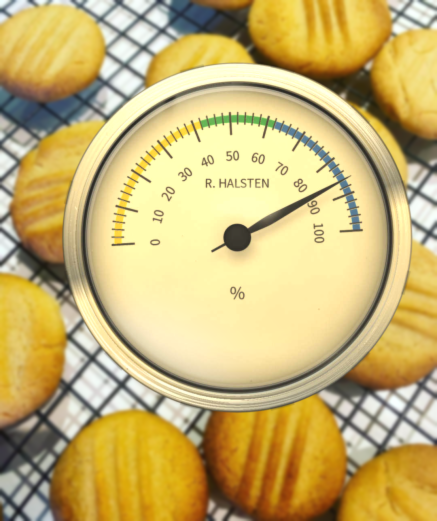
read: 86 %
